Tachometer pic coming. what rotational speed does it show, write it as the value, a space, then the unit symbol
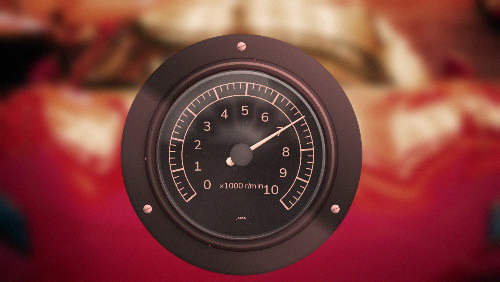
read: 7000 rpm
